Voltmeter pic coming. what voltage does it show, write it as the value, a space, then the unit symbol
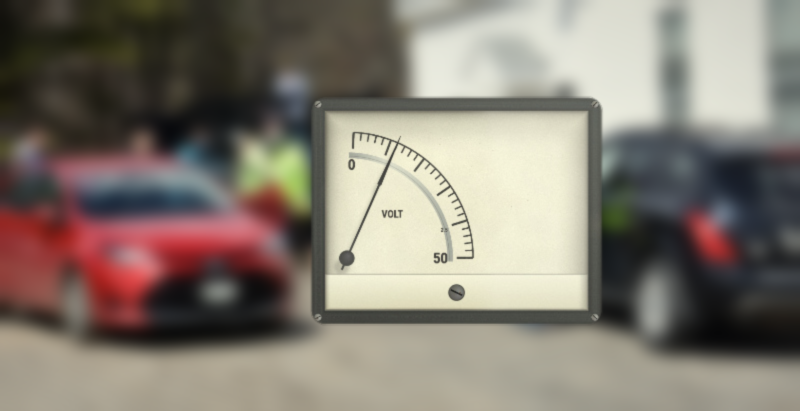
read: 12 V
